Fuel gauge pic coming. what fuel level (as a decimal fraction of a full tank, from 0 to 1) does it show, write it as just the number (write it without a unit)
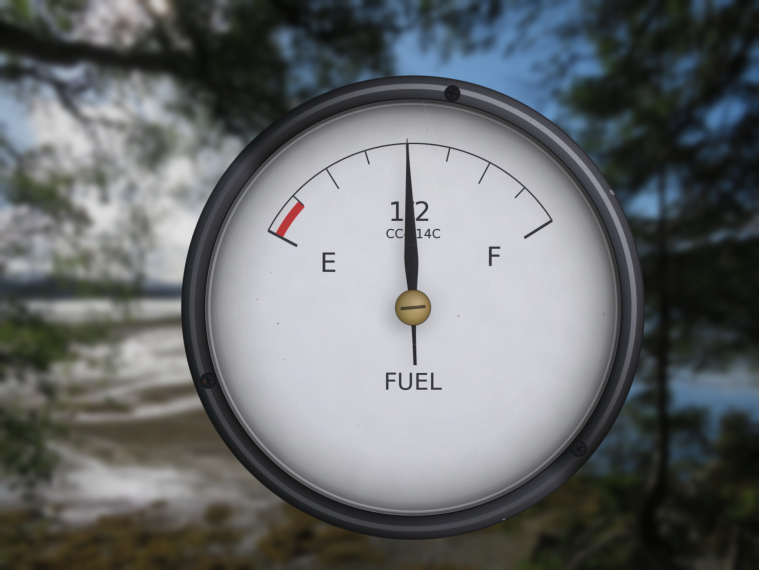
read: 0.5
